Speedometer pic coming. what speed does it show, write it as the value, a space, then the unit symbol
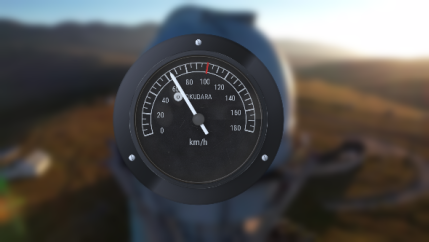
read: 65 km/h
